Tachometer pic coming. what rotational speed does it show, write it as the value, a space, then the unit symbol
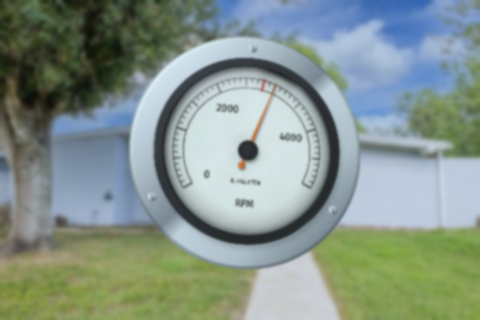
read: 3000 rpm
